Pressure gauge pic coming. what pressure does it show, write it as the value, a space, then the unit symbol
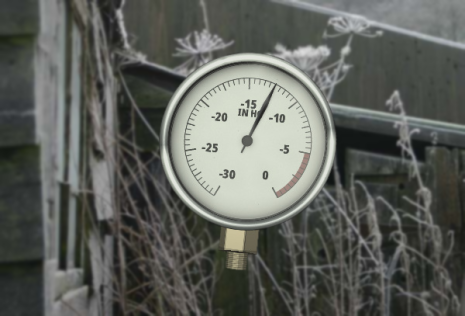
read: -12.5 inHg
